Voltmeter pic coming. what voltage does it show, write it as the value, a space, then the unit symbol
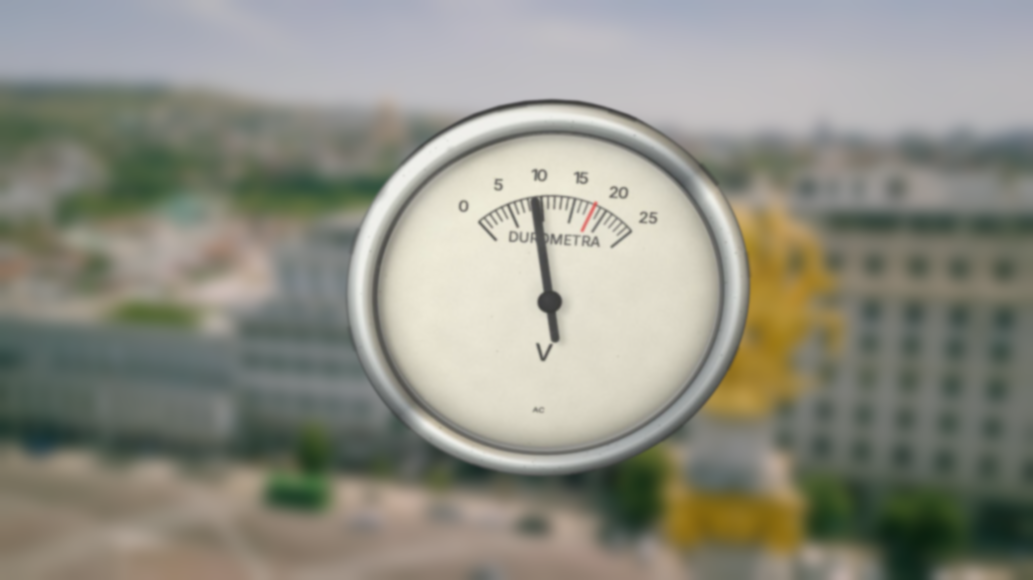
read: 9 V
